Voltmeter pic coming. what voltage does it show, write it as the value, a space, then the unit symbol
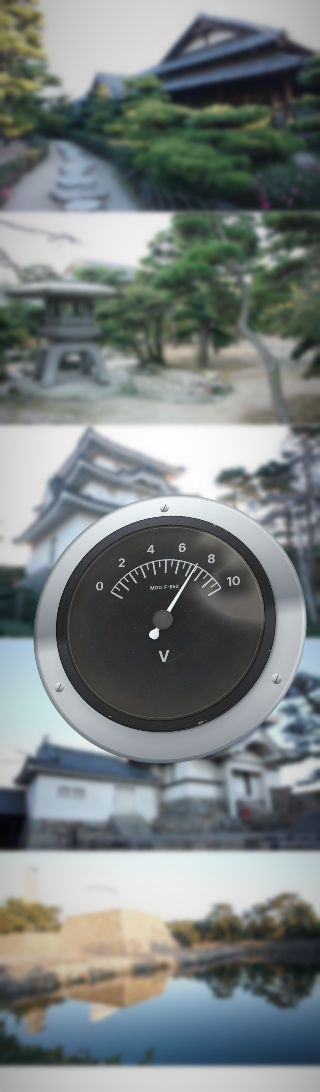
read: 7.5 V
